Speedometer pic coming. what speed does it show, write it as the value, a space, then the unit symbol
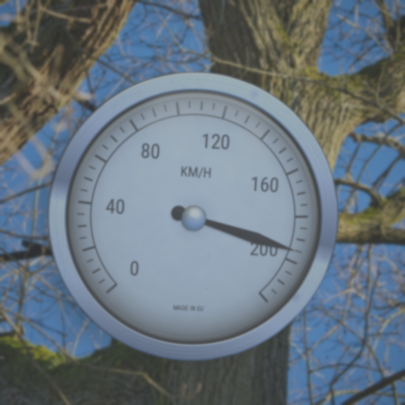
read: 195 km/h
